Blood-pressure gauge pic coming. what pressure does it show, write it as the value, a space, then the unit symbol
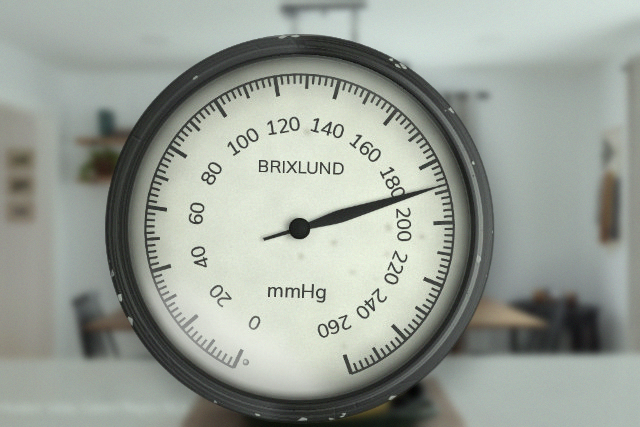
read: 188 mmHg
